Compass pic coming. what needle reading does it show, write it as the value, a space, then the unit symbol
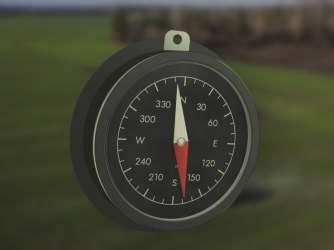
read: 170 °
